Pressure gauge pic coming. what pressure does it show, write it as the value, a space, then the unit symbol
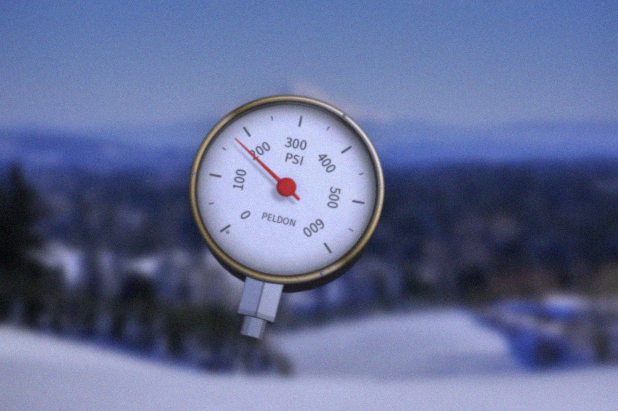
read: 175 psi
